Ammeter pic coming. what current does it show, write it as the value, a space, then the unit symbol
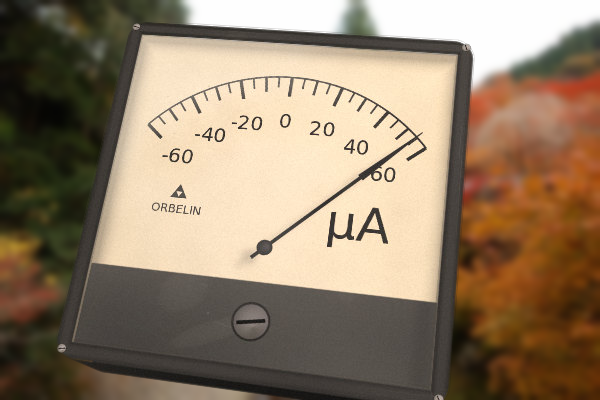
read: 55 µA
